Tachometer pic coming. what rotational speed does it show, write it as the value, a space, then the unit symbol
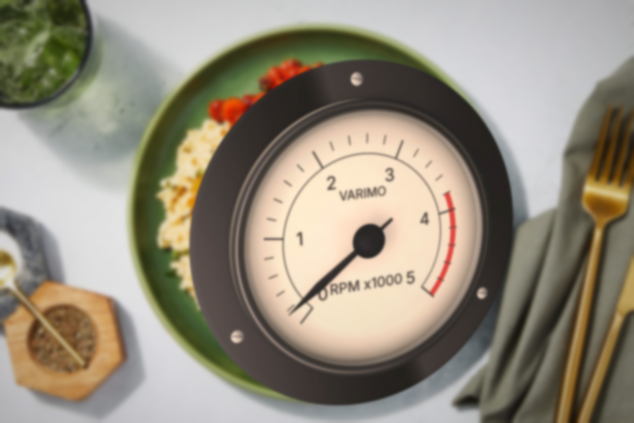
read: 200 rpm
